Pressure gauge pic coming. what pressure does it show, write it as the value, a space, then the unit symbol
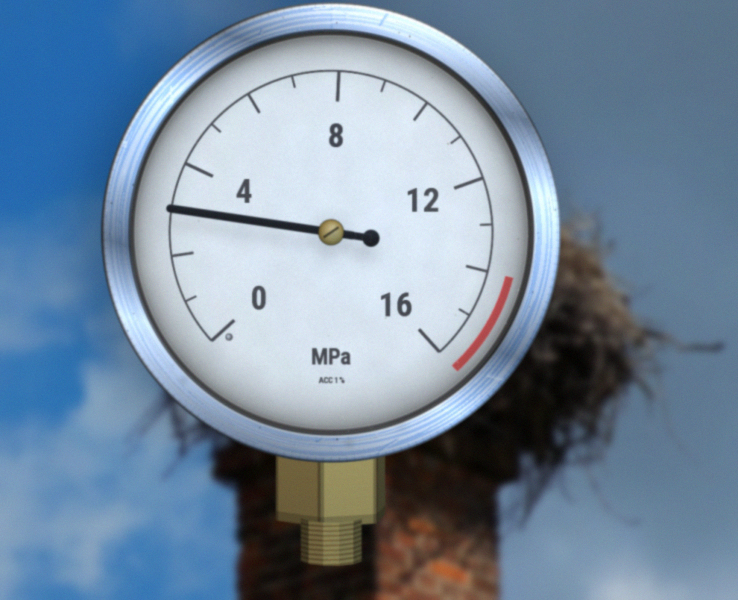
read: 3 MPa
